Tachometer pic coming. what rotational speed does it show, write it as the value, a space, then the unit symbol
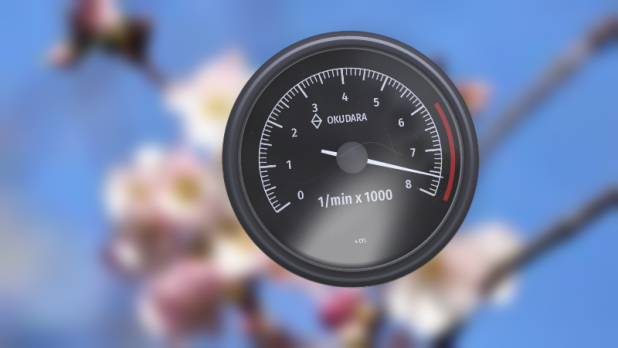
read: 7600 rpm
